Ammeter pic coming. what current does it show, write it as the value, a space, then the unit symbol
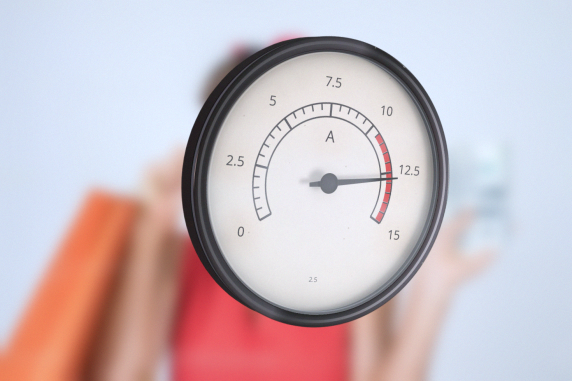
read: 12.75 A
